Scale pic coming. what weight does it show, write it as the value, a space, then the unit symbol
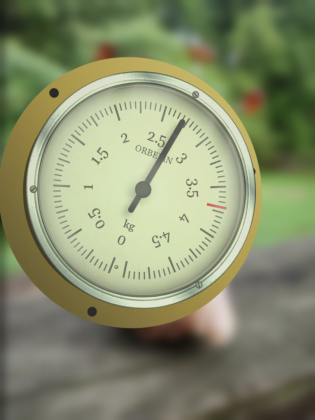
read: 2.7 kg
